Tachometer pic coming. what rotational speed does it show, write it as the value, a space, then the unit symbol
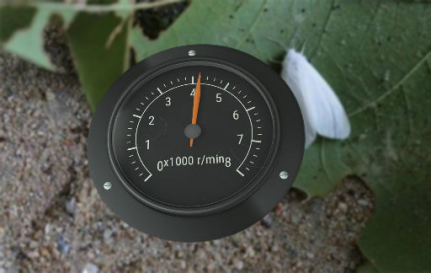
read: 4200 rpm
